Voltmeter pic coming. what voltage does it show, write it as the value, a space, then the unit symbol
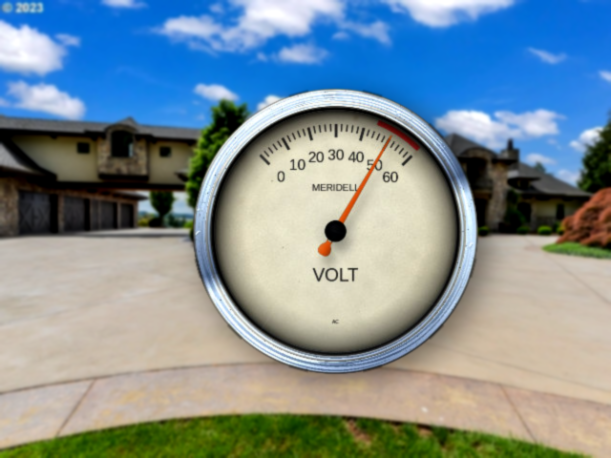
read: 50 V
